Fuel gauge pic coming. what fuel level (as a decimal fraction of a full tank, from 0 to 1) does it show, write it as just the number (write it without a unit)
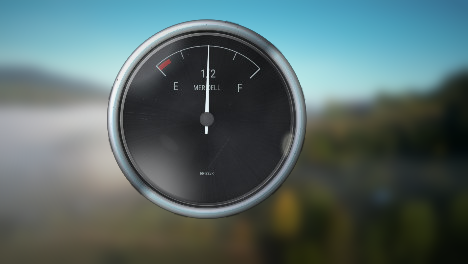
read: 0.5
